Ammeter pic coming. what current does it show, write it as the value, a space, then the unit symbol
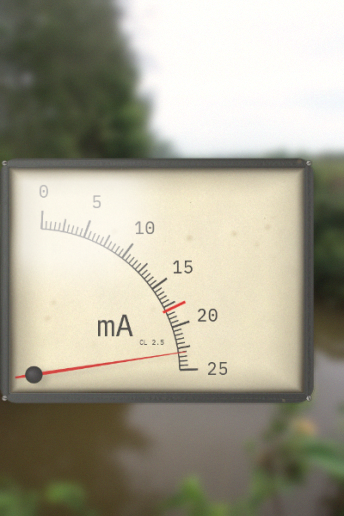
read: 23 mA
